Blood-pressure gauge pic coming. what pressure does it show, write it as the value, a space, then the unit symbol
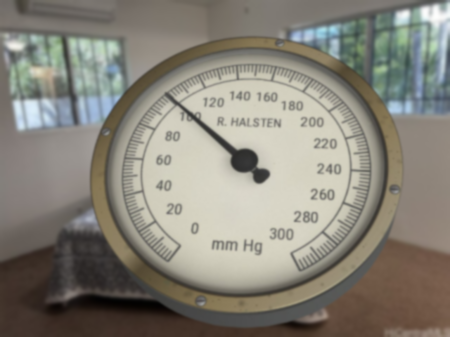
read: 100 mmHg
